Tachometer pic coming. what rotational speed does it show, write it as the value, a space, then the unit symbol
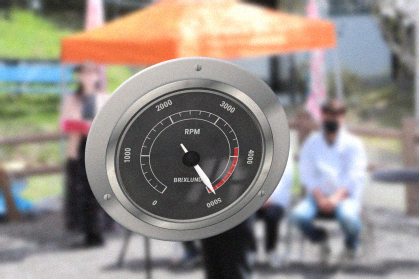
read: 4900 rpm
